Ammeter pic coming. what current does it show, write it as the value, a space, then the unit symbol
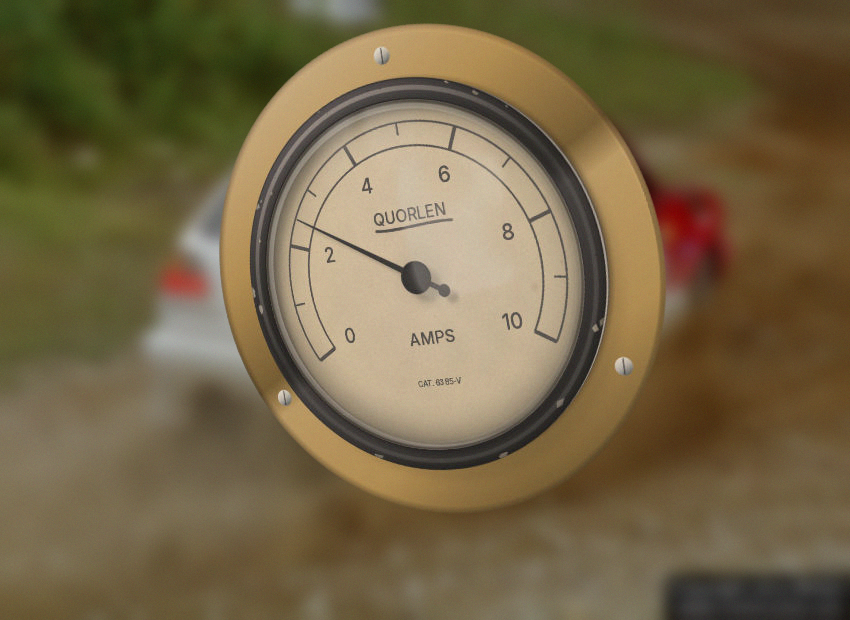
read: 2.5 A
